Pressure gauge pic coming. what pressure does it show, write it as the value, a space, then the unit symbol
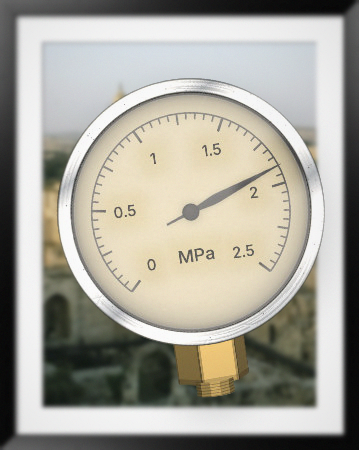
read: 1.9 MPa
